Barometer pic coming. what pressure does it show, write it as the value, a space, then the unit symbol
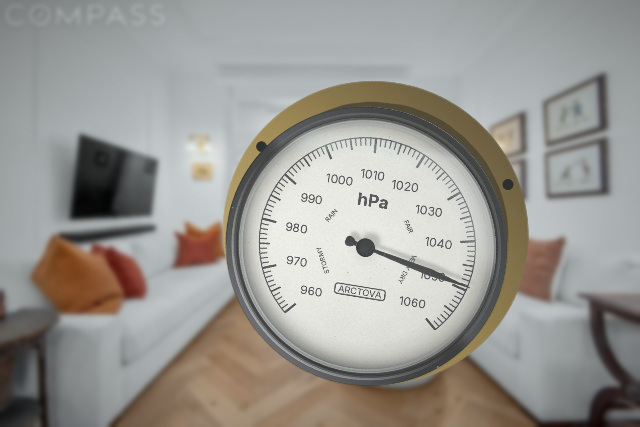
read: 1049 hPa
